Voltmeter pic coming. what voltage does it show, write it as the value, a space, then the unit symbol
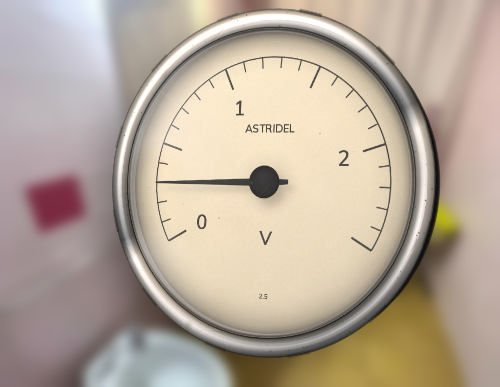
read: 0.3 V
